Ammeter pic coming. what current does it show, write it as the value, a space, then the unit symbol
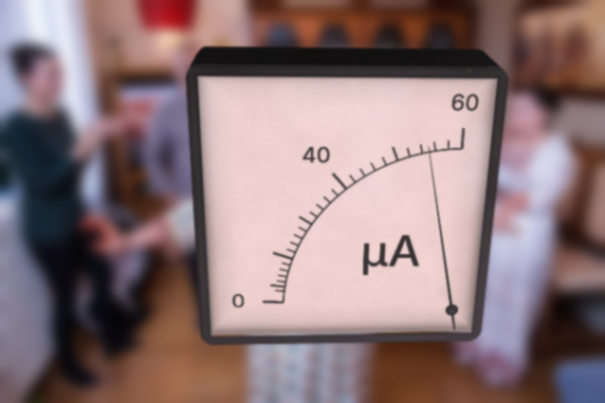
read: 55 µA
